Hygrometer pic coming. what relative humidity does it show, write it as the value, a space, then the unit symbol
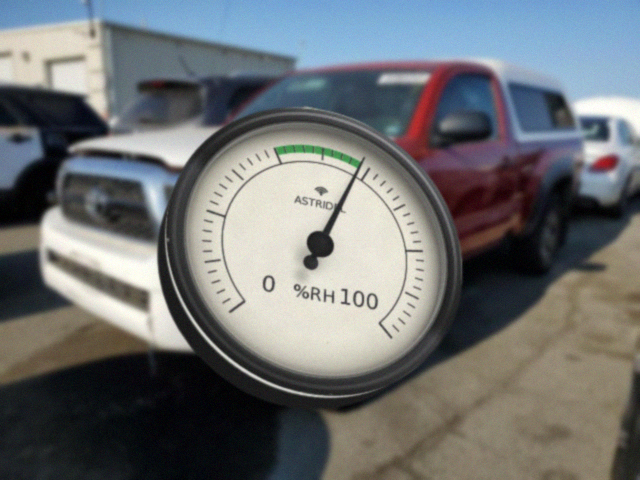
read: 58 %
